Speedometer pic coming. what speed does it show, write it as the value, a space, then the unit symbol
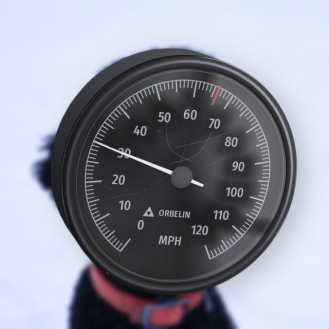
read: 30 mph
